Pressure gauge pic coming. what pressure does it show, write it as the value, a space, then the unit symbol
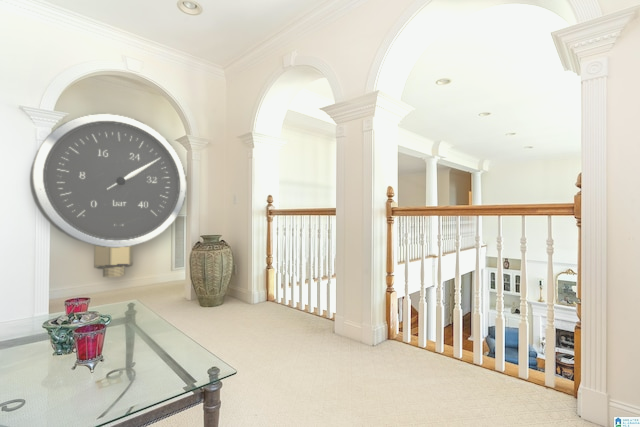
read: 28 bar
